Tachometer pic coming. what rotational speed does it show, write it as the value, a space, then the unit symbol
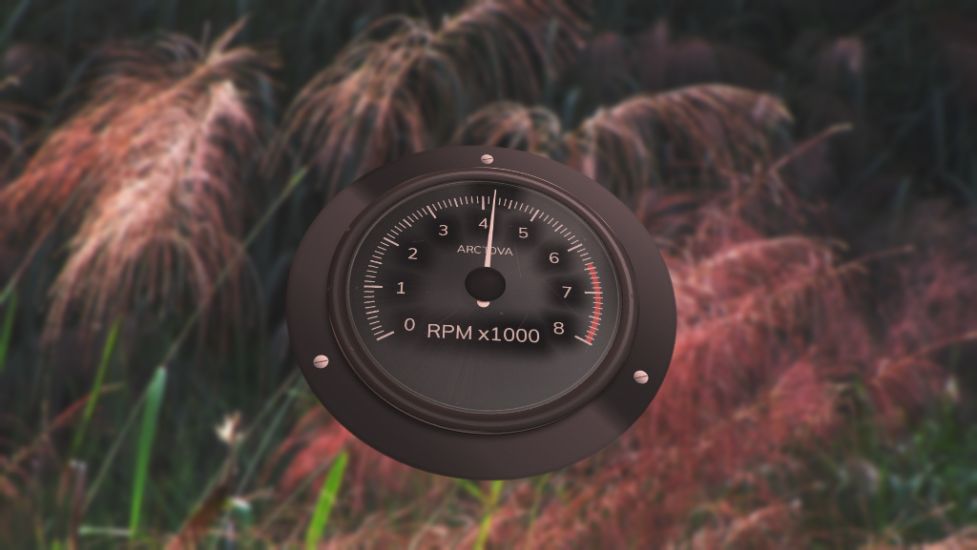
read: 4200 rpm
